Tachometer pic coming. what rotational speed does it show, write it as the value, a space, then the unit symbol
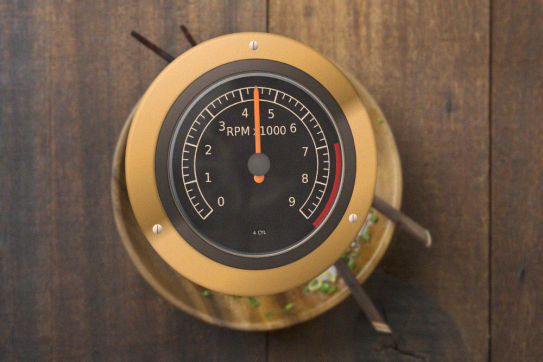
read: 4400 rpm
